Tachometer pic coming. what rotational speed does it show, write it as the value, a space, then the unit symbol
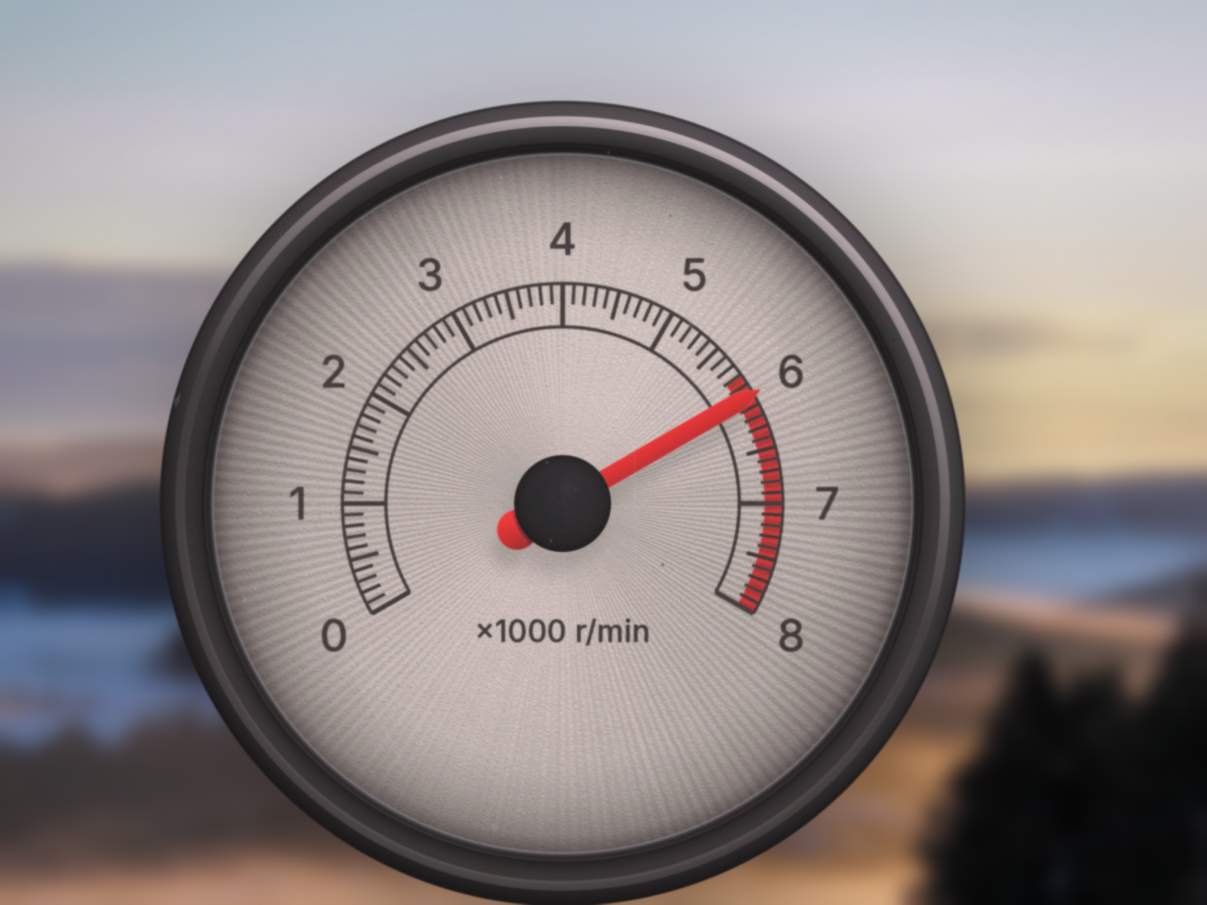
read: 6000 rpm
